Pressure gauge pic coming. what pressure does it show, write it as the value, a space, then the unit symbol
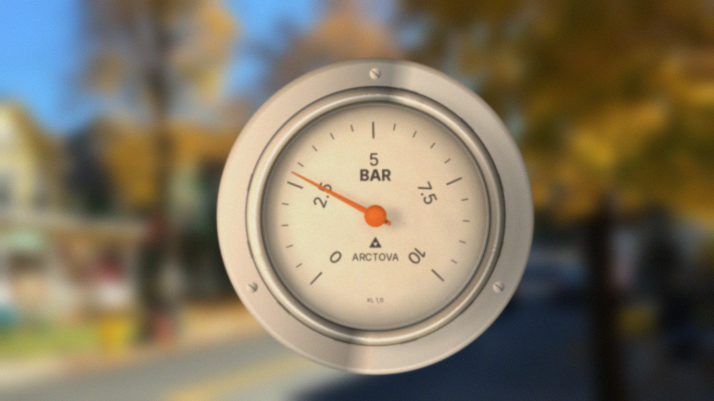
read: 2.75 bar
